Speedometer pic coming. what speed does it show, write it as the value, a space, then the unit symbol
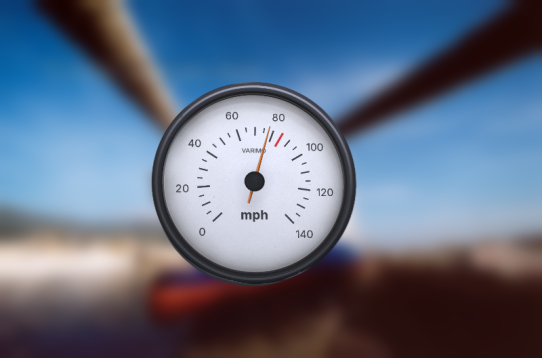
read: 77.5 mph
